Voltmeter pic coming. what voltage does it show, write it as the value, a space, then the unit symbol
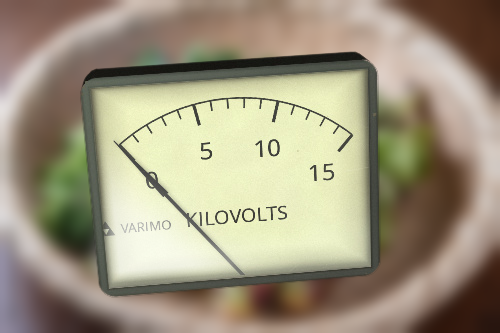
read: 0 kV
